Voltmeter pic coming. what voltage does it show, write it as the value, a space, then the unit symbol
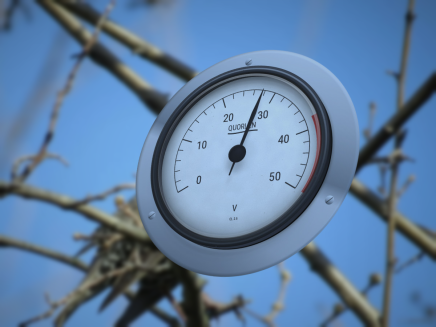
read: 28 V
